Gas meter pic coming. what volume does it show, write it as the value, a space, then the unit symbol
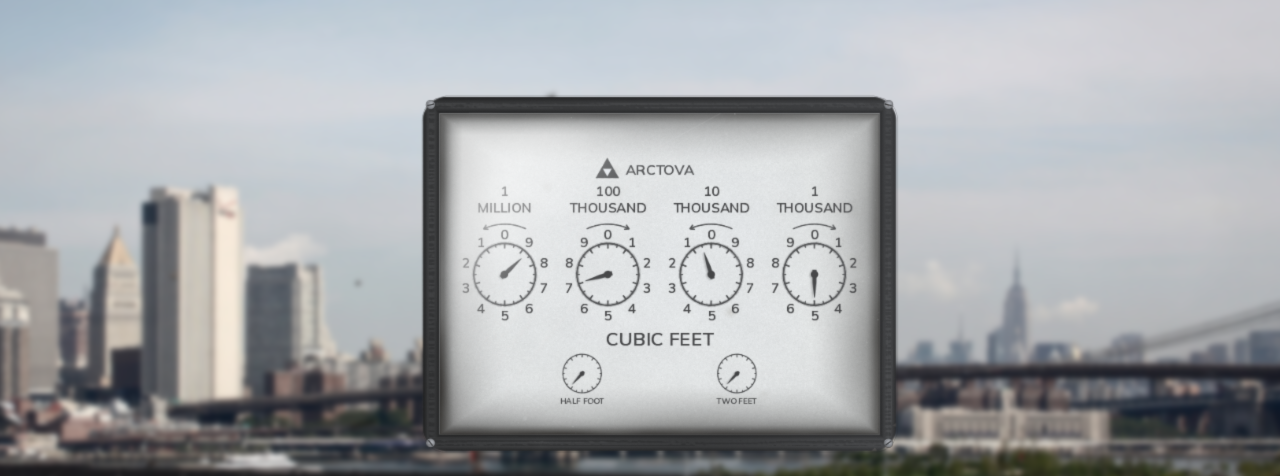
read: 870500 ft³
